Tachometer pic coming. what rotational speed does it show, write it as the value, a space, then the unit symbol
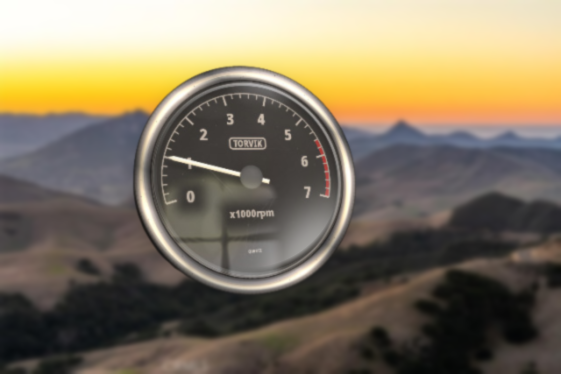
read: 1000 rpm
